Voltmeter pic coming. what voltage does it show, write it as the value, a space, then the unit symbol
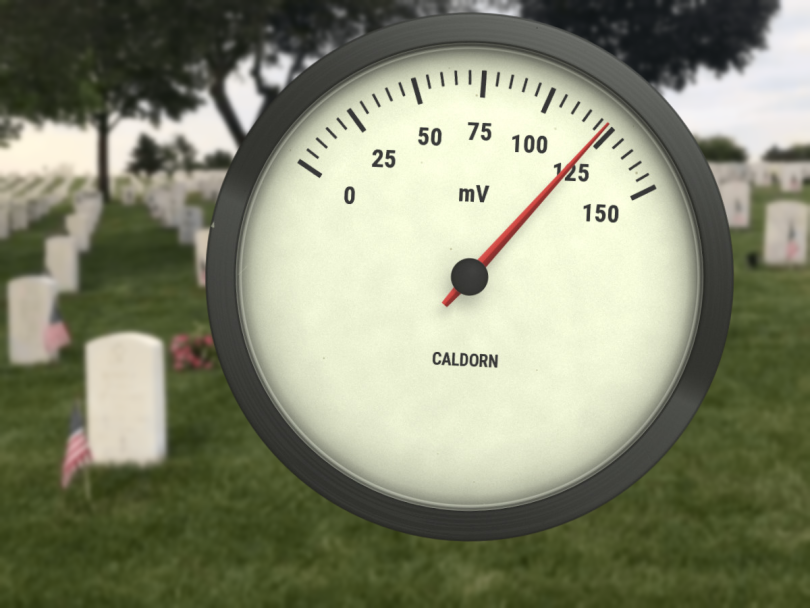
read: 122.5 mV
